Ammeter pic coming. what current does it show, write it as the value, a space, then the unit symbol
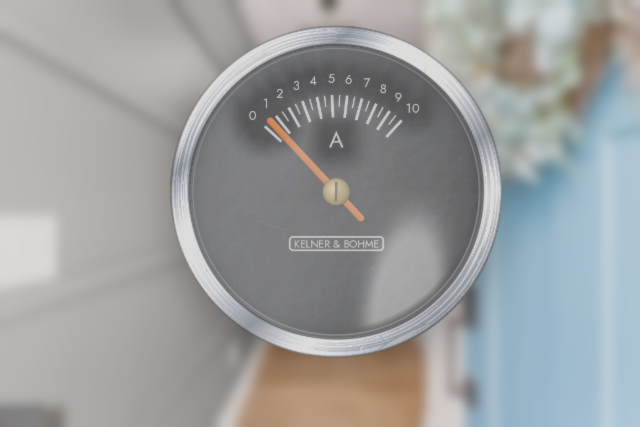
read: 0.5 A
